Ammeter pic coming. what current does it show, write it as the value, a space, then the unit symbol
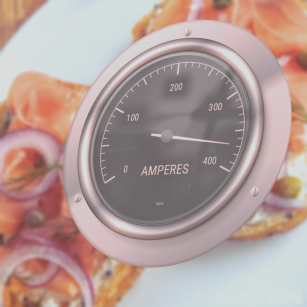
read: 370 A
